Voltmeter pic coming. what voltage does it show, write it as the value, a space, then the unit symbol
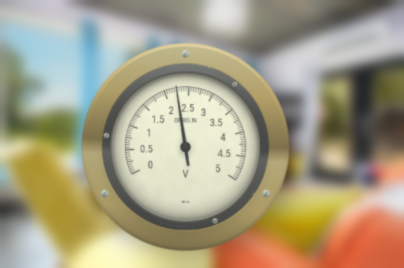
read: 2.25 V
